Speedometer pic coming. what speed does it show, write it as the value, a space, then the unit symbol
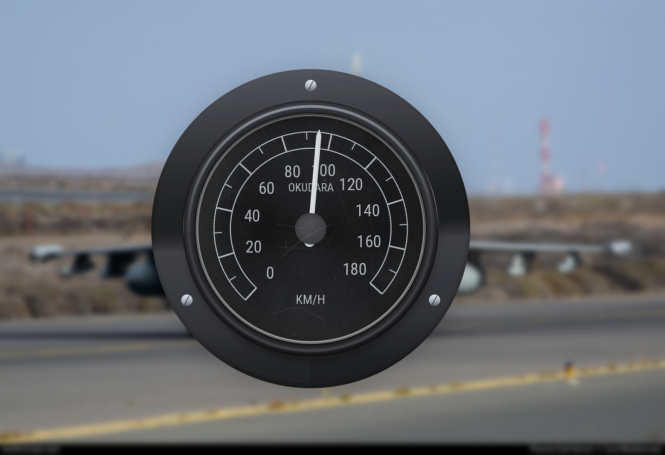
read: 95 km/h
